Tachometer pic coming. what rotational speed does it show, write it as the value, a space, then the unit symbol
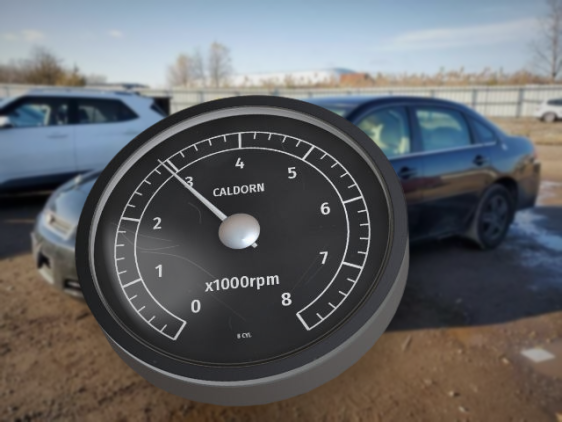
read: 2900 rpm
